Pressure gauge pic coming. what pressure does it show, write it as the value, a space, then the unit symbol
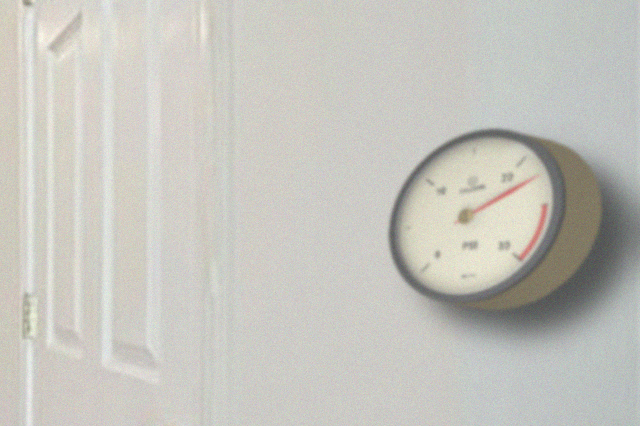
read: 22.5 psi
